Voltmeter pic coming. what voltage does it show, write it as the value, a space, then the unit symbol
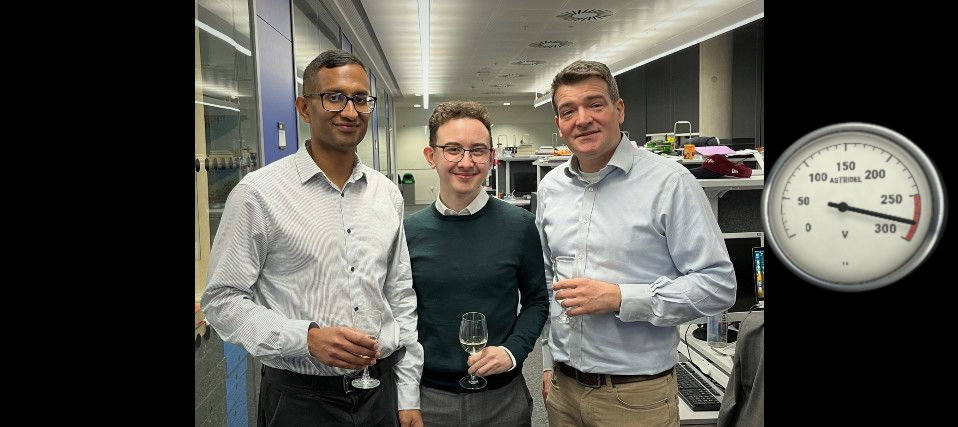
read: 280 V
